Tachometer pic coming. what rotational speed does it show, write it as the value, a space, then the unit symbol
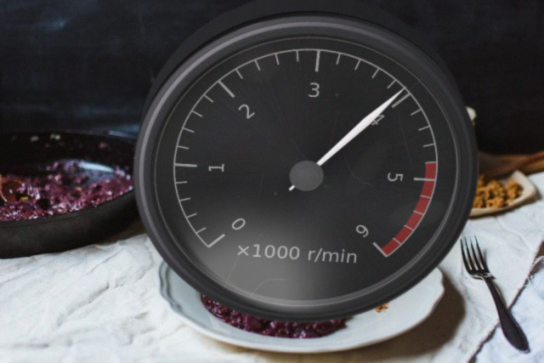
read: 3900 rpm
